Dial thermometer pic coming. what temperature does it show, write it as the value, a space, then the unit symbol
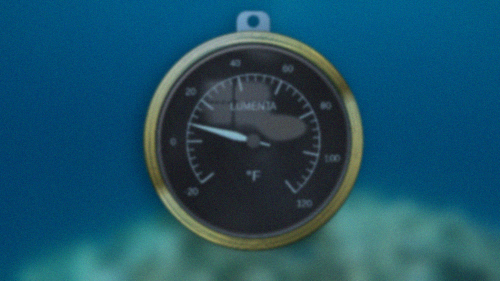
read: 8 °F
